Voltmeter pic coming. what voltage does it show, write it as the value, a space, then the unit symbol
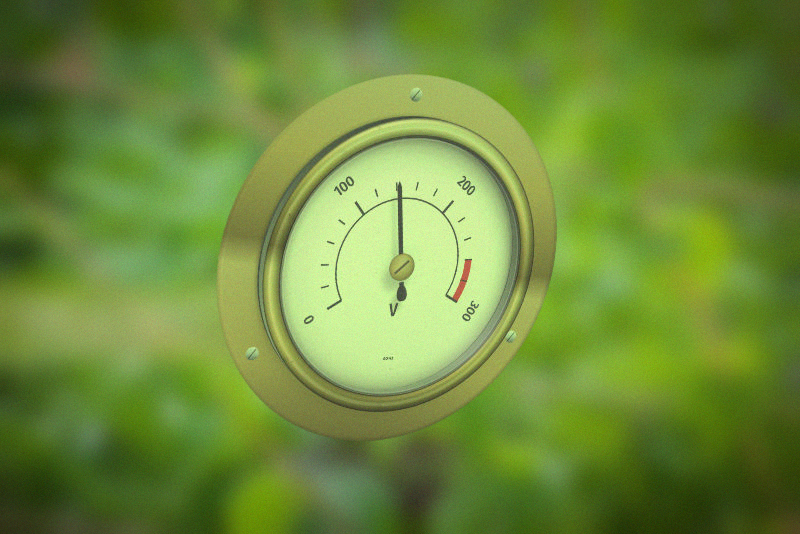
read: 140 V
